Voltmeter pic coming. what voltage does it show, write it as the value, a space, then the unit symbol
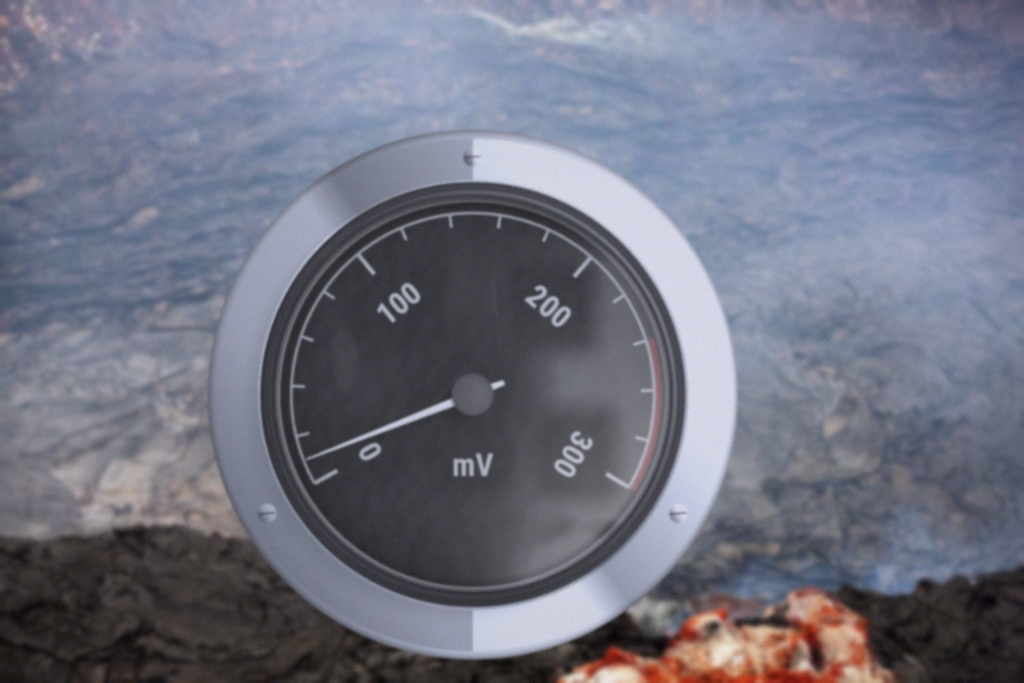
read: 10 mV
